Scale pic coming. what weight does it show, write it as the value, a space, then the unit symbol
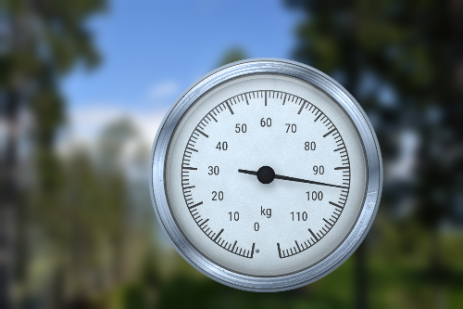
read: 95 kg
